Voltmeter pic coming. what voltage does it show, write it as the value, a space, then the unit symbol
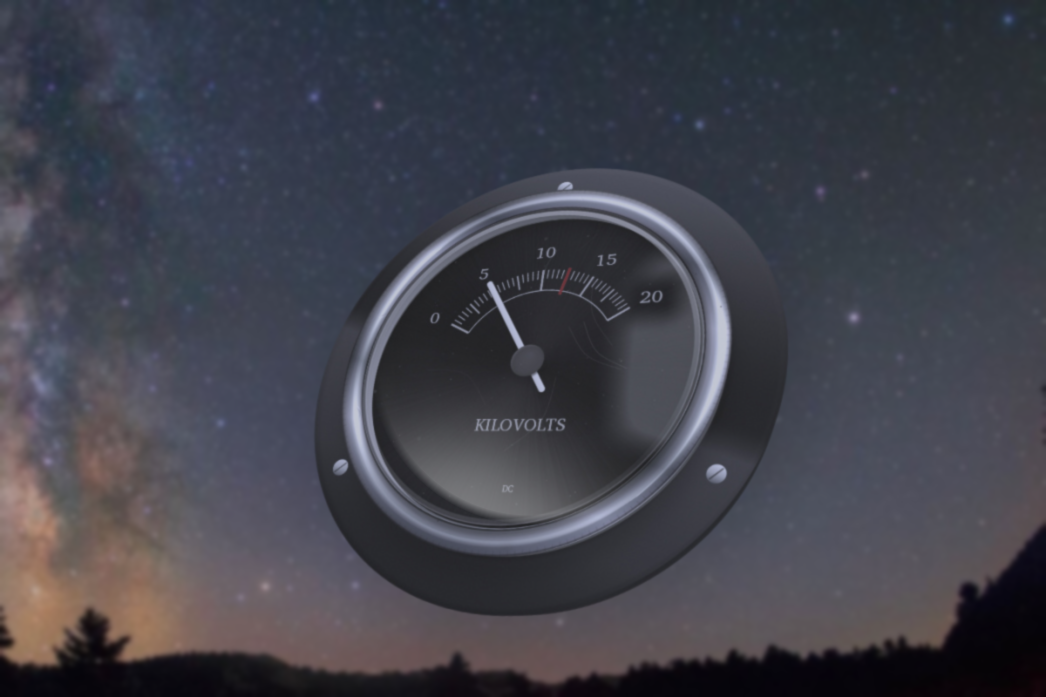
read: 5 kV
